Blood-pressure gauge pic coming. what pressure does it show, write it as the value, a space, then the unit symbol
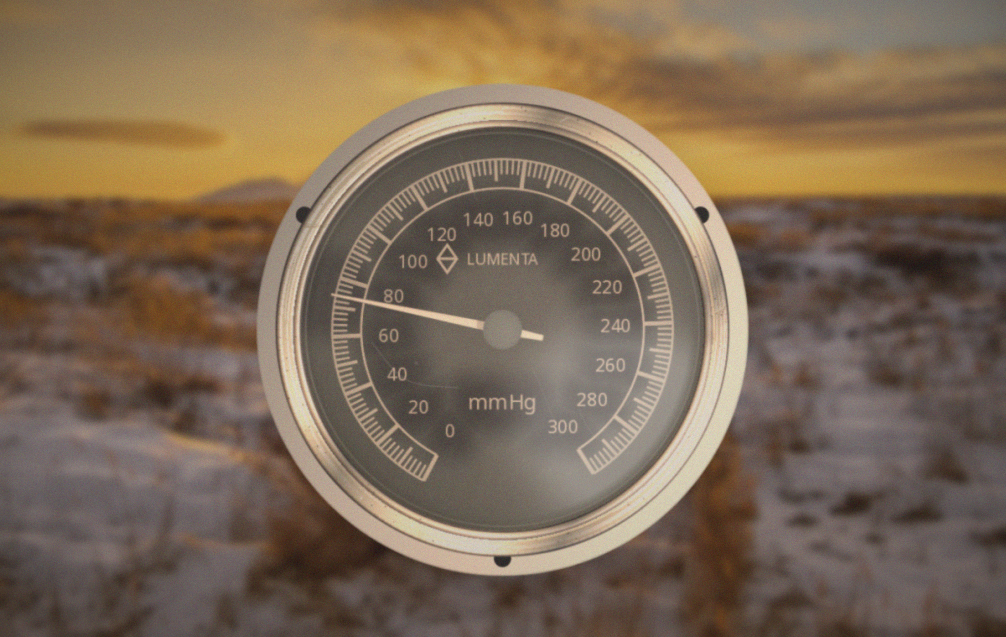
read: 74 mmHg
